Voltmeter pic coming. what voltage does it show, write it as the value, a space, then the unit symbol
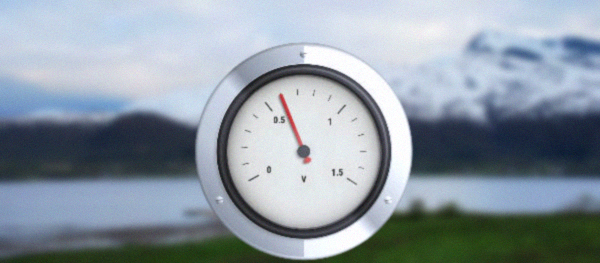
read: 0.6 V
